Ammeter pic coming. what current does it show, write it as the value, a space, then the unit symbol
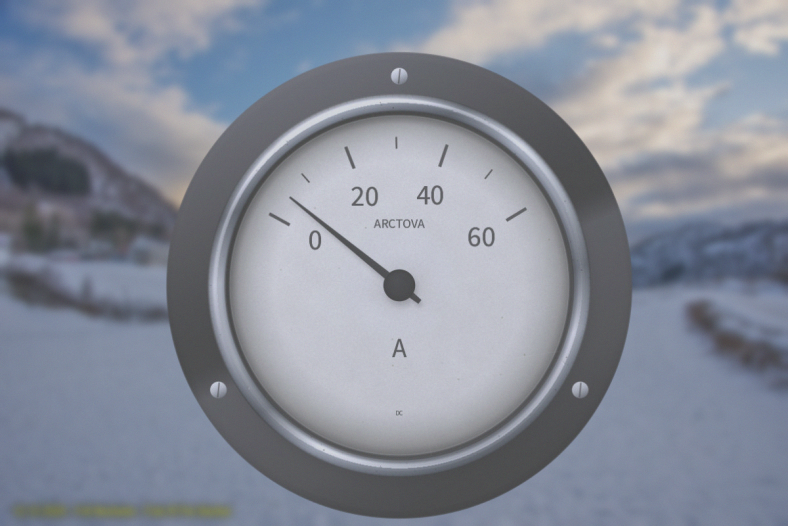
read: 5 A
